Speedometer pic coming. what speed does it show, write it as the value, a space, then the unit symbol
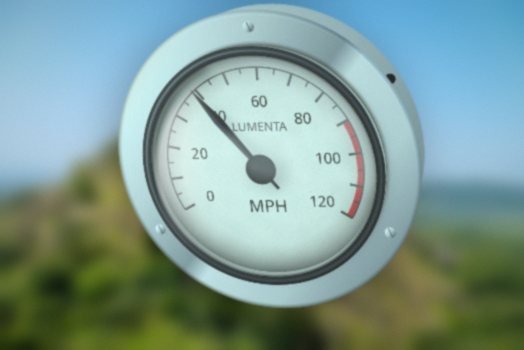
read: 40 mph
